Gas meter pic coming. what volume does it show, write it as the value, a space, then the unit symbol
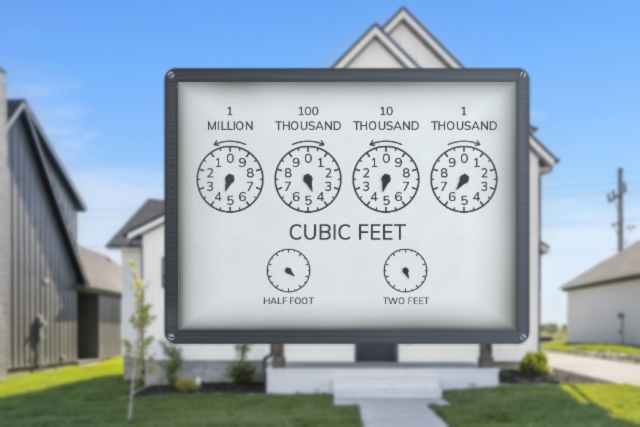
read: 444600 ft³
